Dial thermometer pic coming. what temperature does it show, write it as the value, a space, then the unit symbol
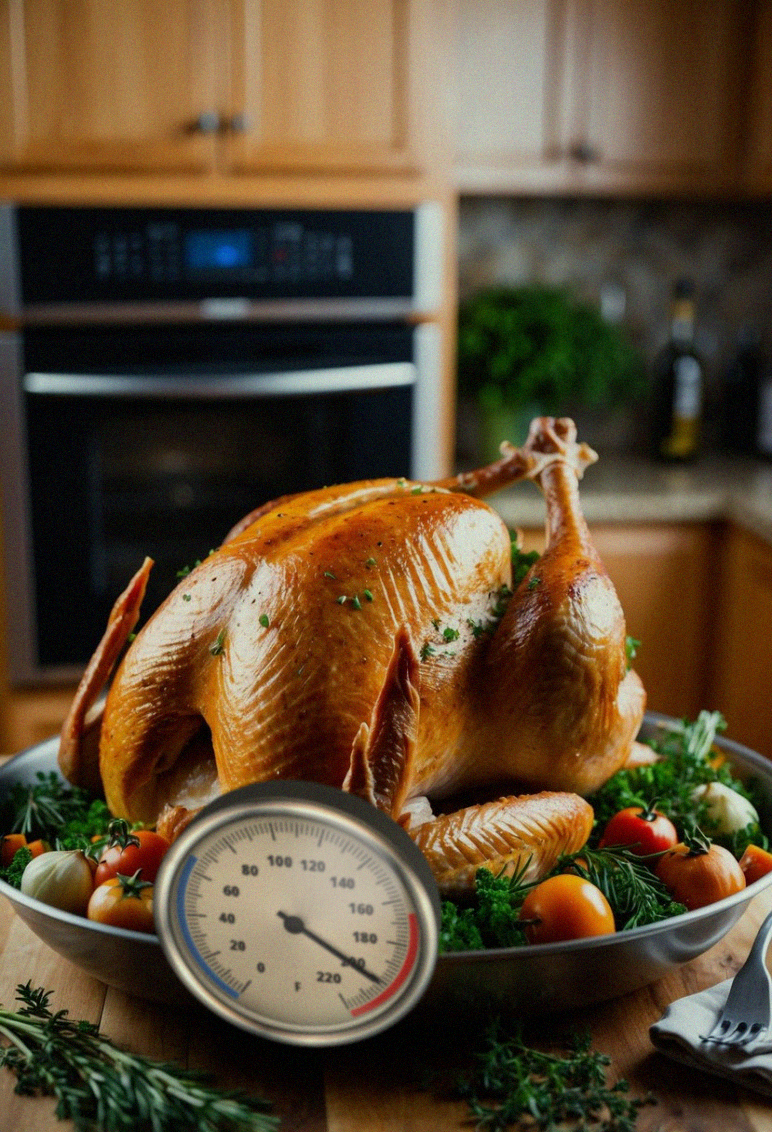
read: 200 °F
